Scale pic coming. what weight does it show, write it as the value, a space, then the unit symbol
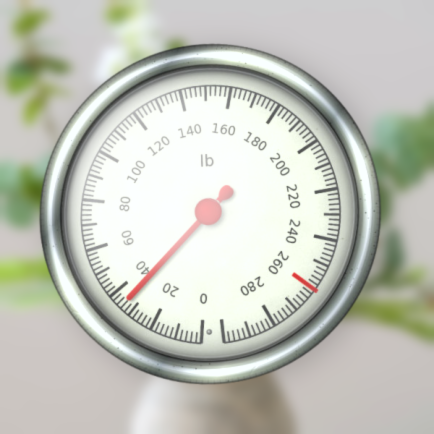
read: 34 lb
